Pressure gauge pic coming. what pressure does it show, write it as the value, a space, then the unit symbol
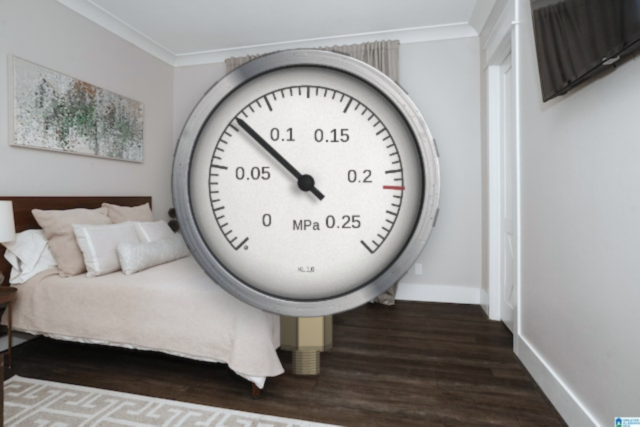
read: 0.08 MPa
